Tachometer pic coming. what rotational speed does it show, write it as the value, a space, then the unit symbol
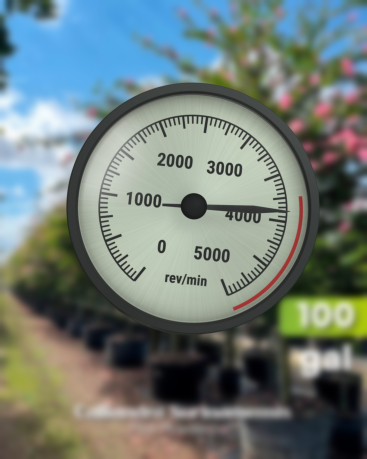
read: 3900 rpm
